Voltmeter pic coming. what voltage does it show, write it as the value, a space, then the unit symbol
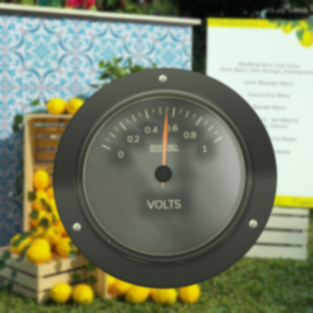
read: 0.55 V
